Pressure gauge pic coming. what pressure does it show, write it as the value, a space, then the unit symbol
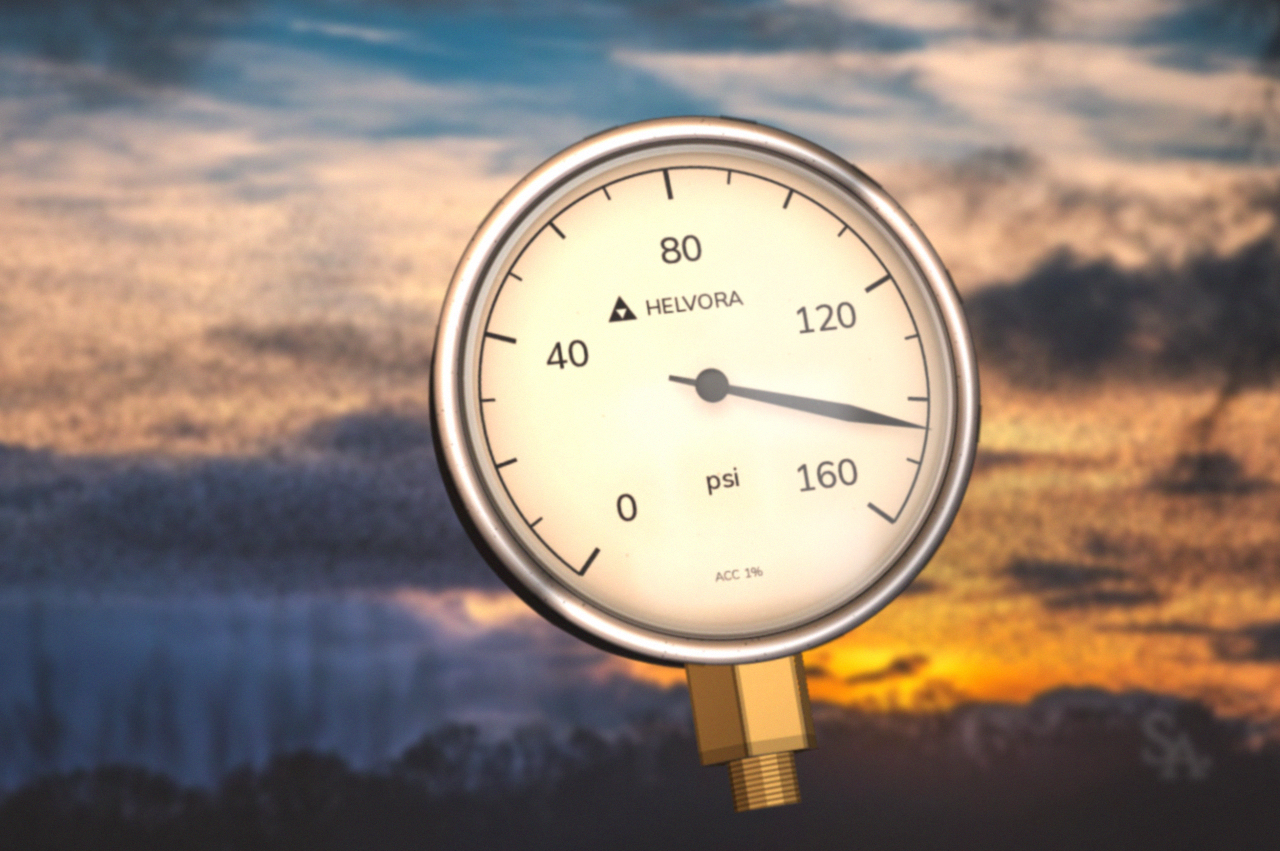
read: 145 psi
